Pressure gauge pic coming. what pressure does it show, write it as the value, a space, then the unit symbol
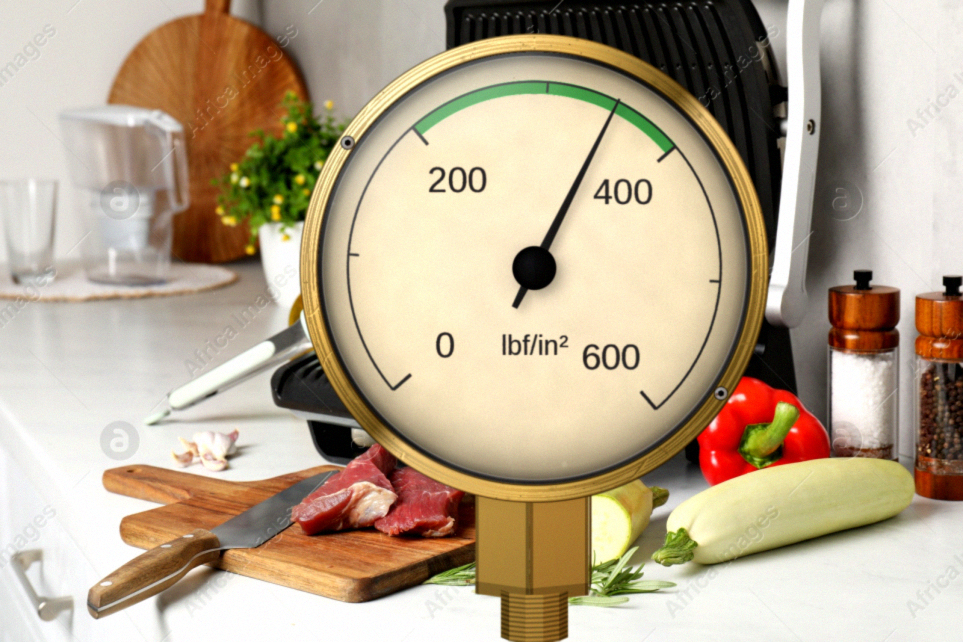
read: 350 psi
